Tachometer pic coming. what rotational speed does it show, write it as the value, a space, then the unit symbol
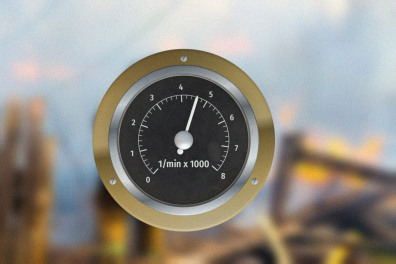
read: 4600 rpm
